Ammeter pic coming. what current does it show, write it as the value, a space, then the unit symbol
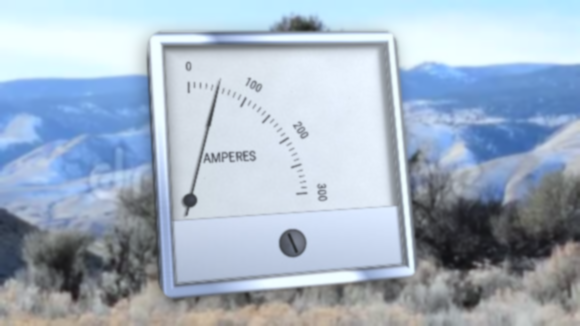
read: 50 A
